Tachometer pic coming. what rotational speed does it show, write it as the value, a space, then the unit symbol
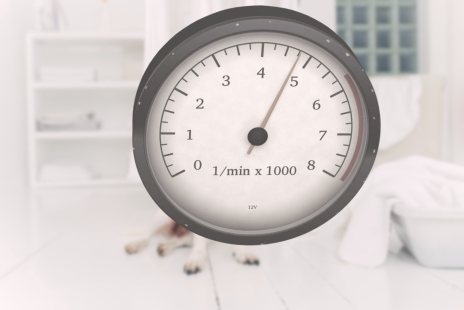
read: 4750 rpm
